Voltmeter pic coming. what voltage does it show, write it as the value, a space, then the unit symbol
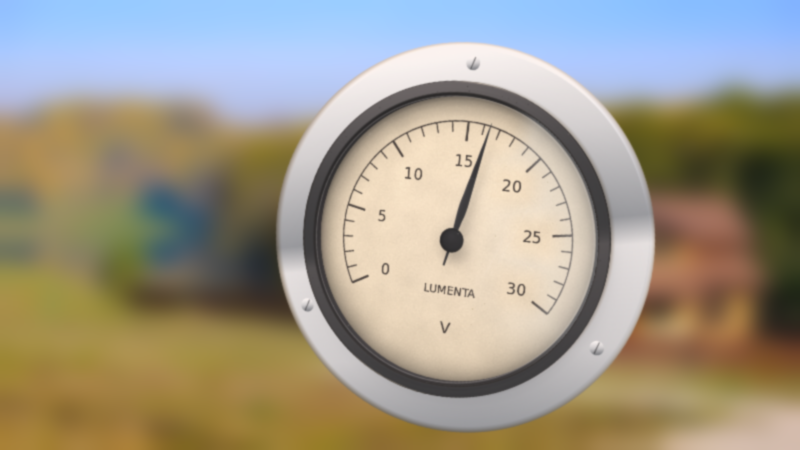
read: 16.5 V
